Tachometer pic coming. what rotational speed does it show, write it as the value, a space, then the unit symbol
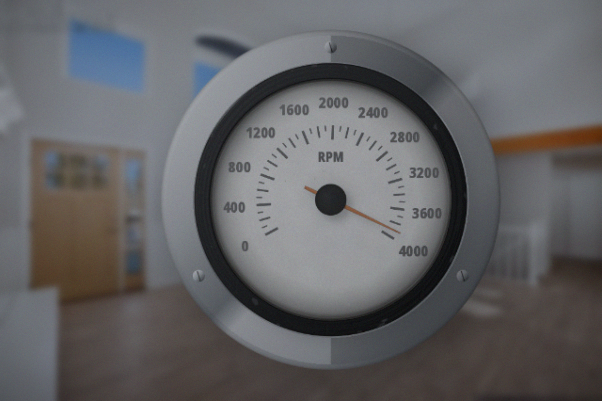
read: 3900 rpm
